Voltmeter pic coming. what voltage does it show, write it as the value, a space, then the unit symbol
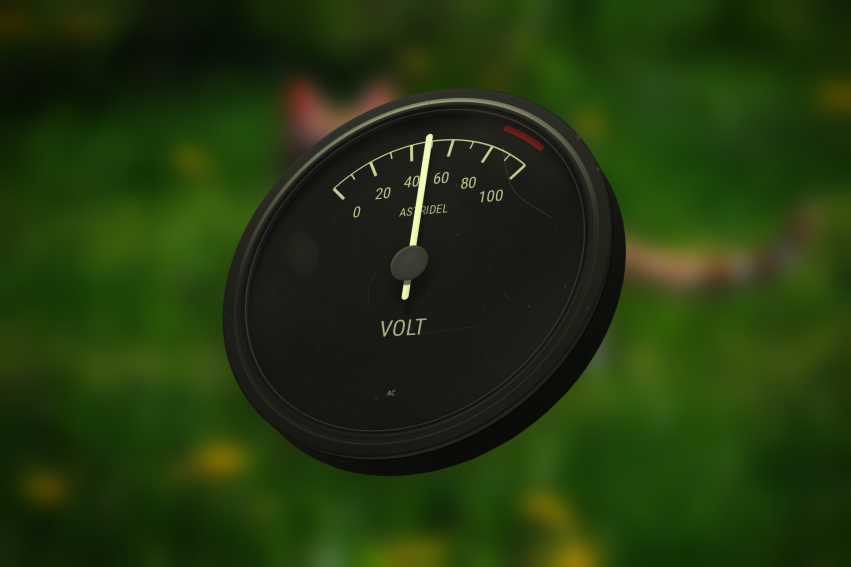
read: 50 V
